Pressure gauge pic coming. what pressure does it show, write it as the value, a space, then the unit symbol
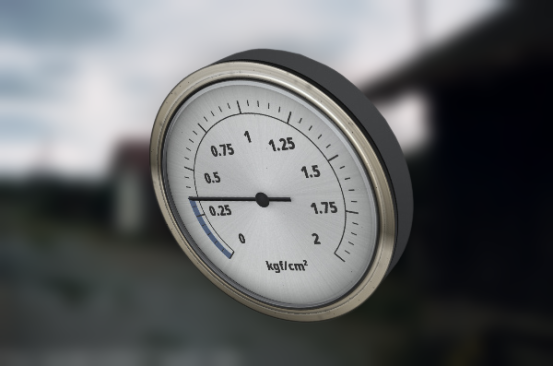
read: 0.35 kg/cm²
